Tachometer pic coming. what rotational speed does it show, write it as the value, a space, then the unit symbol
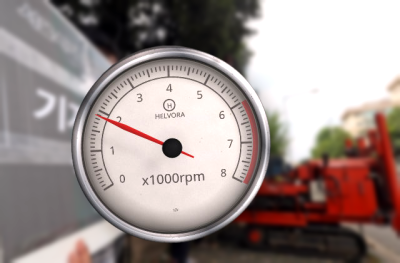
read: 1900 rpm
